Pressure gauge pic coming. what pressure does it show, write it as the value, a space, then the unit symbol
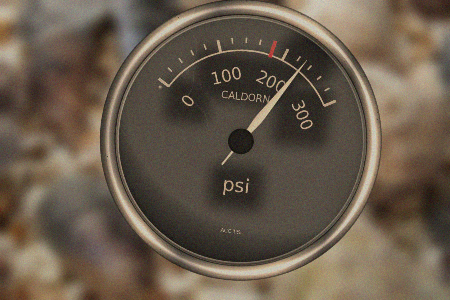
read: 230 psi
